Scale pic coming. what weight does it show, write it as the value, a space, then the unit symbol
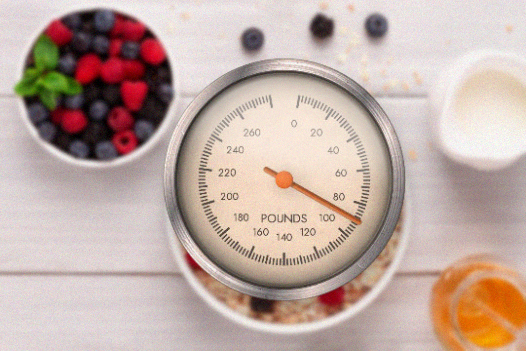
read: 90 lb
